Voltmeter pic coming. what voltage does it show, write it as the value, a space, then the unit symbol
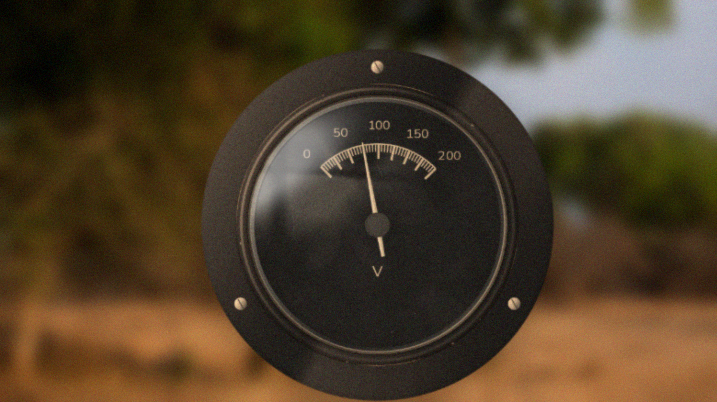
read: 75 V
